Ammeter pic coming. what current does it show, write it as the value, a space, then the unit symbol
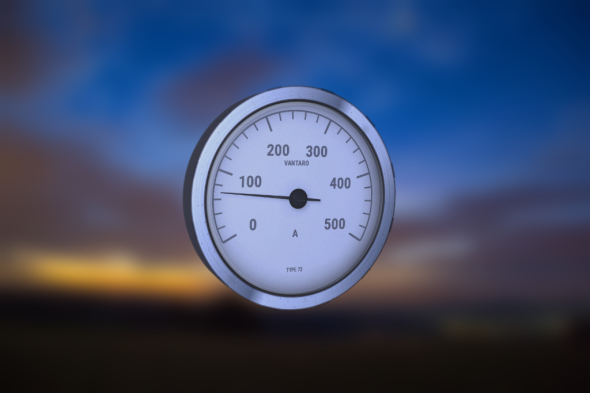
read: 70 A
